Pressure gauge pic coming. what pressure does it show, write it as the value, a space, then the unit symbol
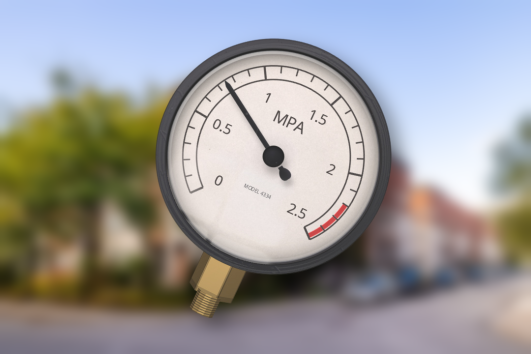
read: 0.75 MPa
